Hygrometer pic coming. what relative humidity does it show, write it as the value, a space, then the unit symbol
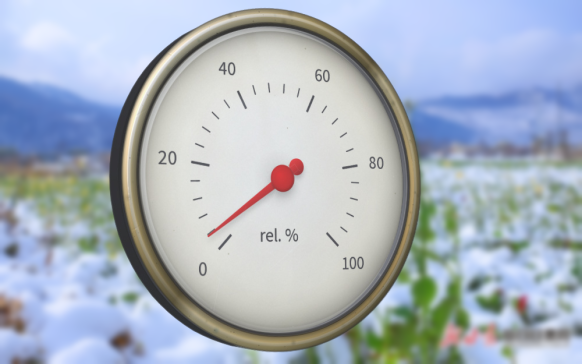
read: 4 %
